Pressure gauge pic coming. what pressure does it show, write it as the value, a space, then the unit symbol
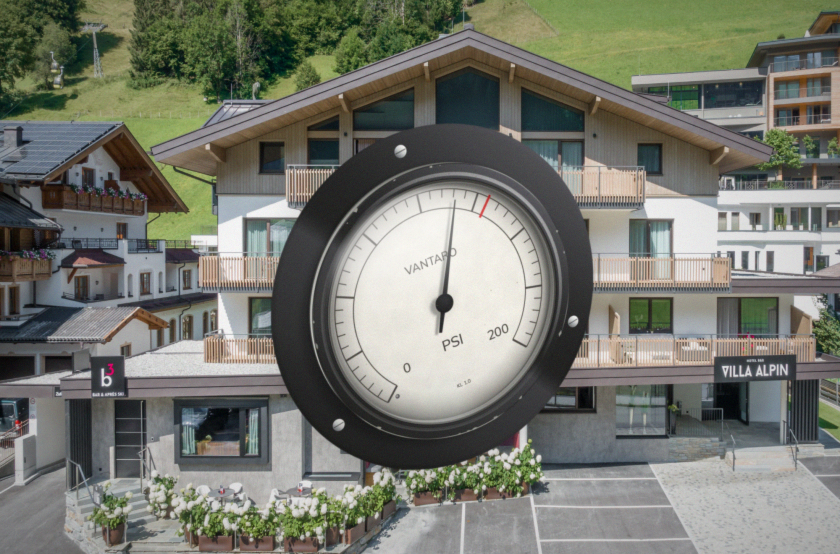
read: 115 psi
